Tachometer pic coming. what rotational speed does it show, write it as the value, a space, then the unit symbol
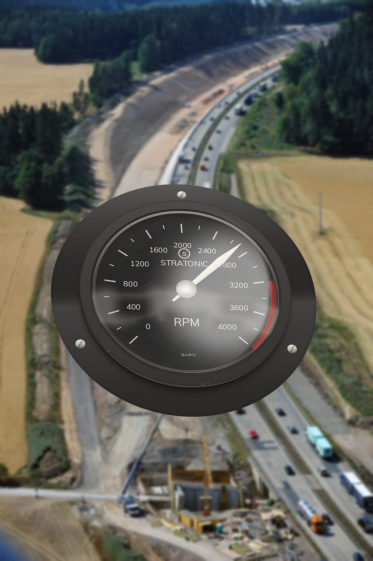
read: 2700 rpm
